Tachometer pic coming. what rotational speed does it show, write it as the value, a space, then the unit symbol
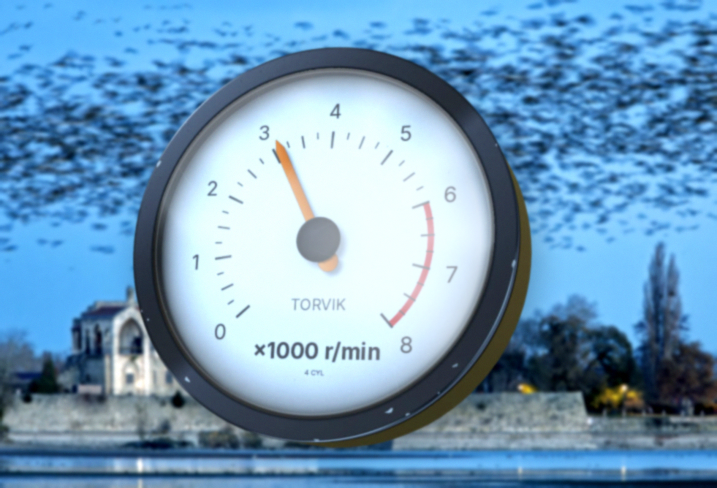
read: 3125 rpm
